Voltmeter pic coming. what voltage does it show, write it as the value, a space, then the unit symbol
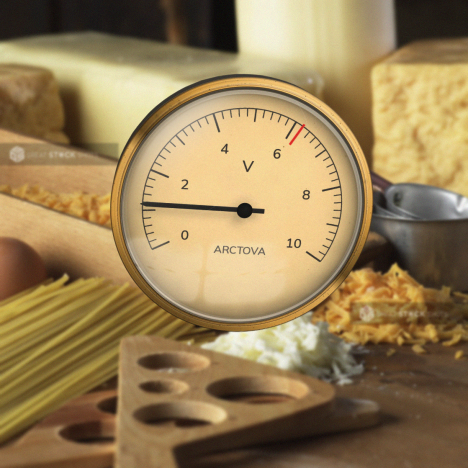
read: 1.2 V
